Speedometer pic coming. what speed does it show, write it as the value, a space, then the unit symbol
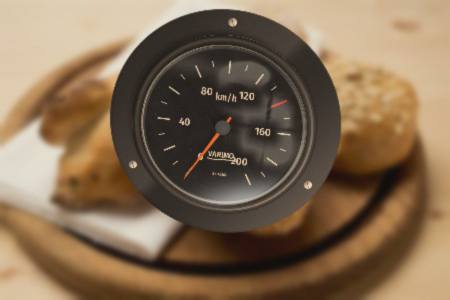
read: 0 km/h
